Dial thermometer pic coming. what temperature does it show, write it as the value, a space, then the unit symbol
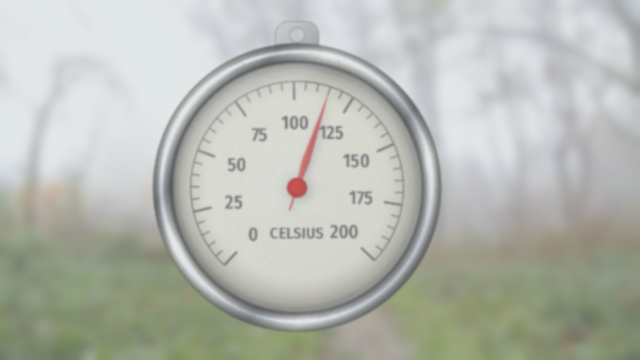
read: 115 °C
